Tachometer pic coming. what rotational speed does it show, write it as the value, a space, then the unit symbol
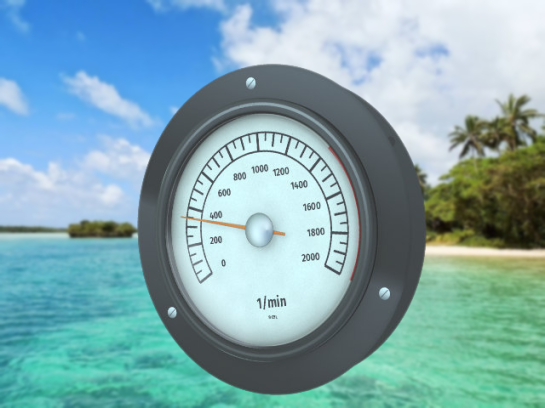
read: 350 rpm
